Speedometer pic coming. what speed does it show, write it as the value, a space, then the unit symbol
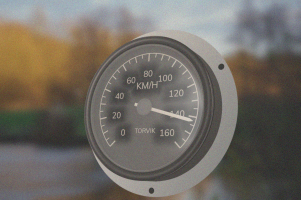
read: 142.5 km/h
